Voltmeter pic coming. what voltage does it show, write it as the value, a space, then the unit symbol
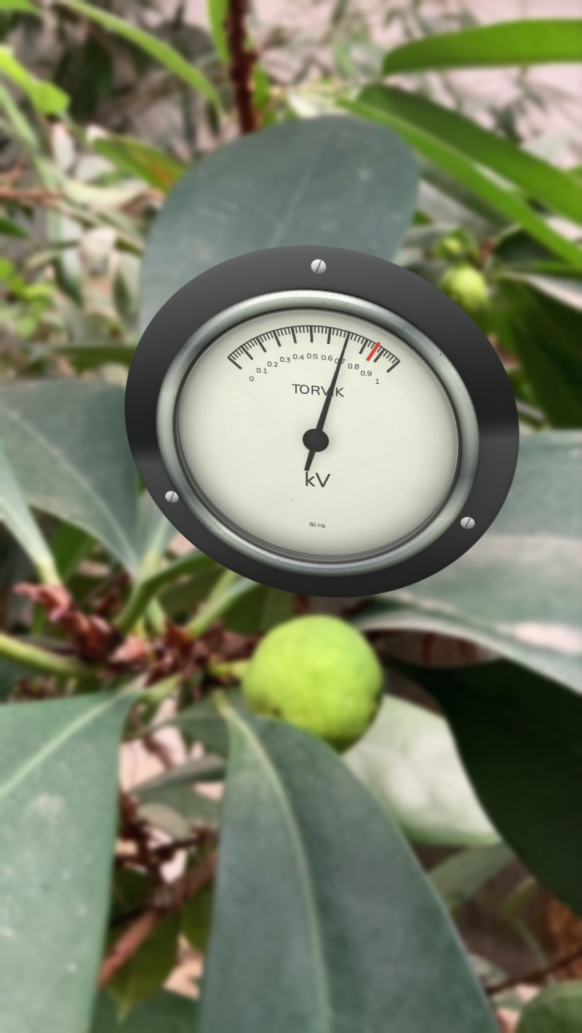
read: 0.7 kV
